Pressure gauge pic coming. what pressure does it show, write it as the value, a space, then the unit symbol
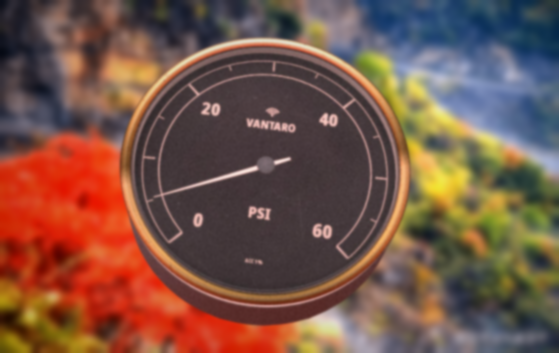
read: 5 psi
